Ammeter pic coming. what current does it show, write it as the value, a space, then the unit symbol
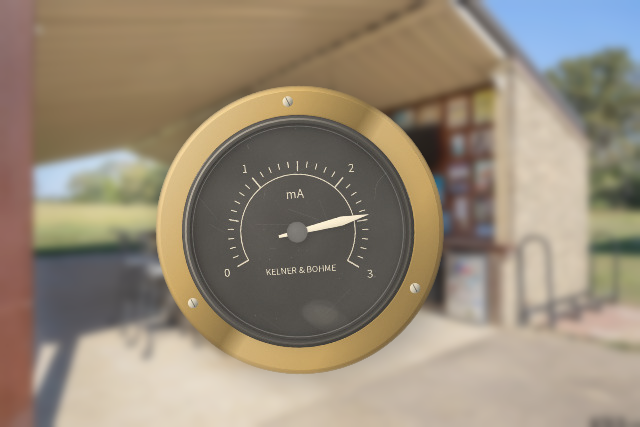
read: 2.45 mA
